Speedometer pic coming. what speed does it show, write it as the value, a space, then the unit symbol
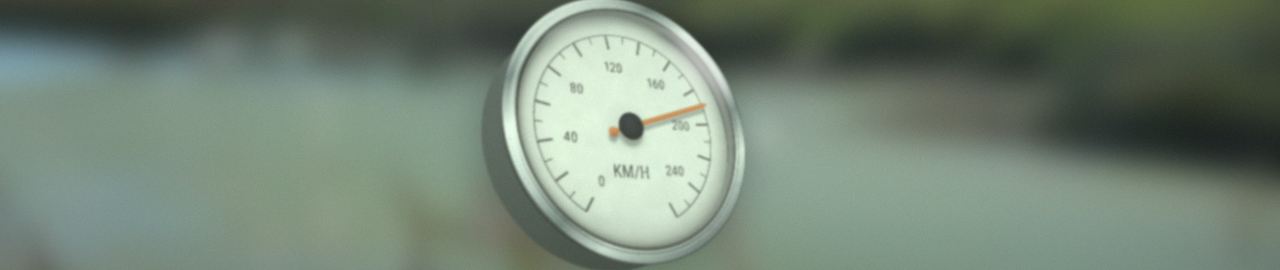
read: 190 km/h
